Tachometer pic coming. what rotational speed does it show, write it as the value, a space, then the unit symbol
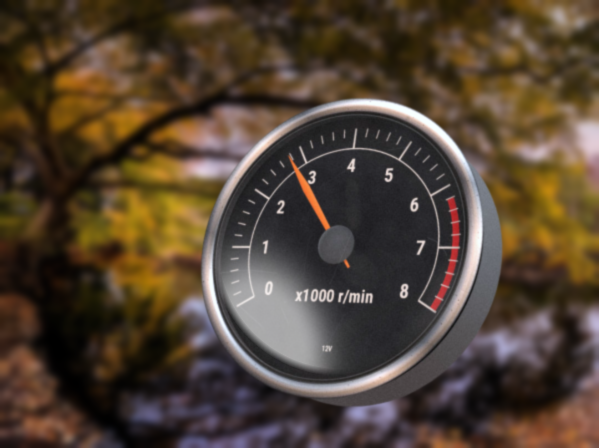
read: 2800 rpm
